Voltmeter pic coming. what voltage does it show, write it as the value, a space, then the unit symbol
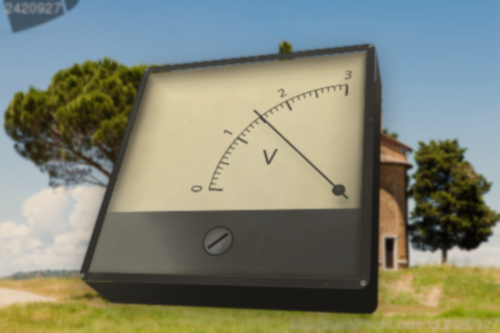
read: 1.5 V
